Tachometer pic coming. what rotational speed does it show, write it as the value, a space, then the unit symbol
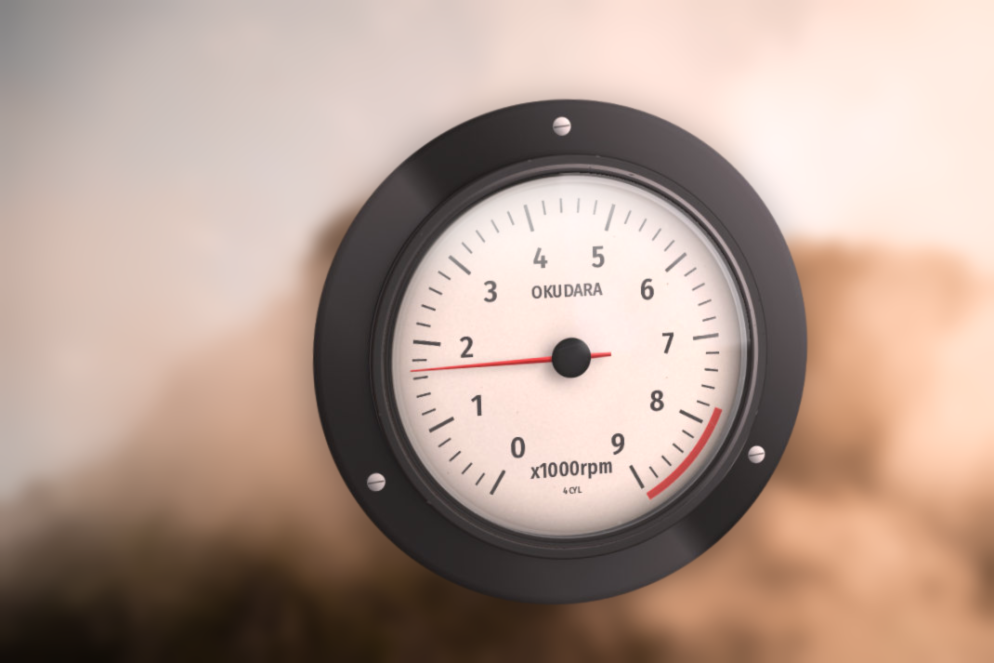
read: 1700 rpm
